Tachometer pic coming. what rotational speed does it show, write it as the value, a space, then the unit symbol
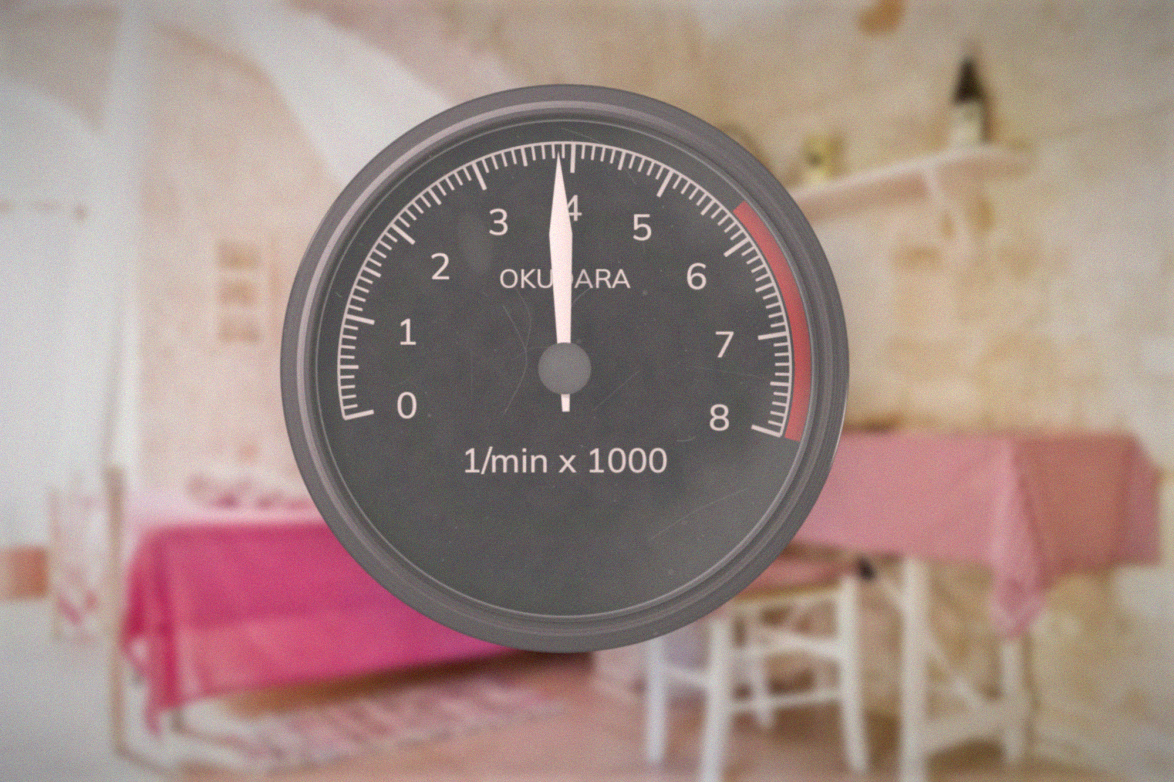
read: 3850 rpm
